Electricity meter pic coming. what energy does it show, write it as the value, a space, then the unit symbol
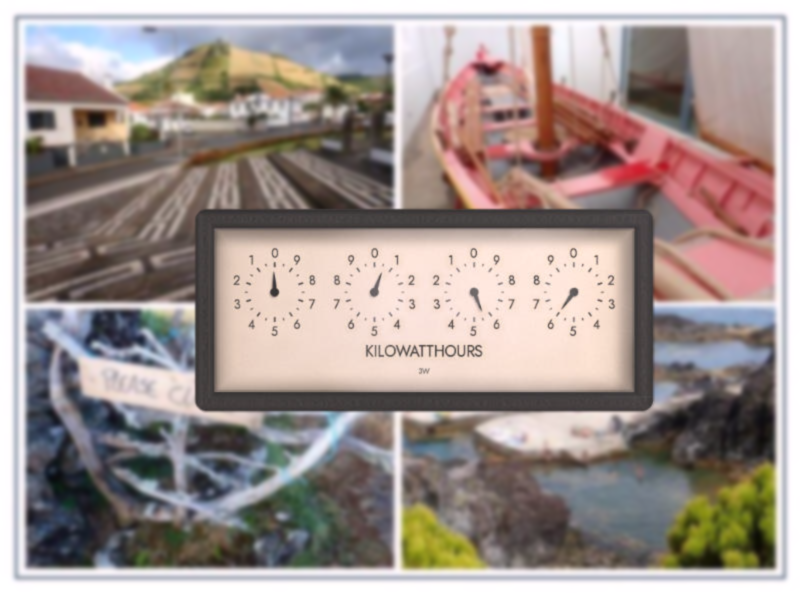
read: 56 kWh
